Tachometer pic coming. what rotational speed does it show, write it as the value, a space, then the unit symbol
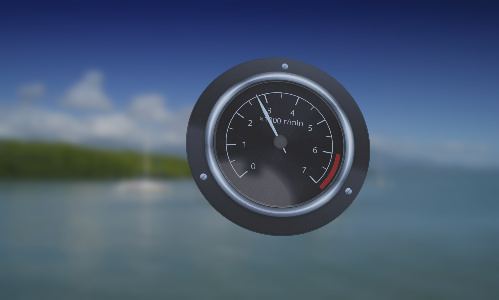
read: 2750 rpm
